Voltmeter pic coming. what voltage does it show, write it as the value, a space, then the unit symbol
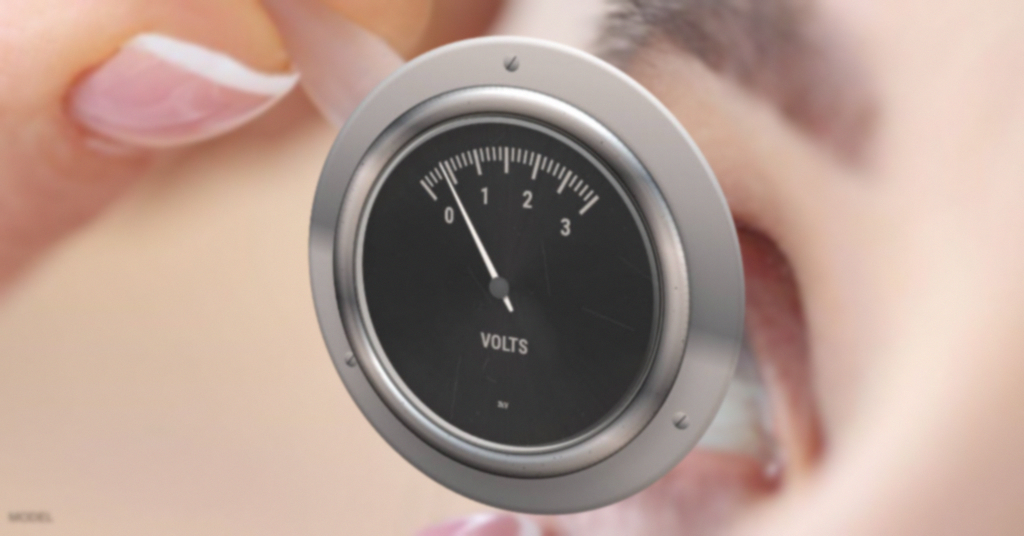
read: 0.5 V
